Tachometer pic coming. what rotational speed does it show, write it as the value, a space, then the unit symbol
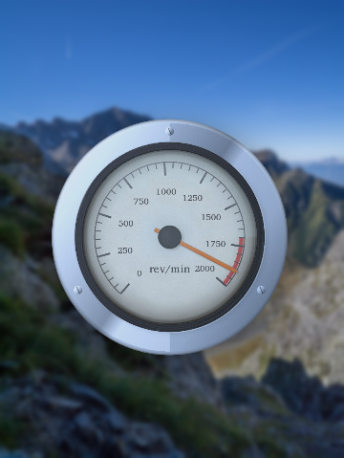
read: 1900 rpm
